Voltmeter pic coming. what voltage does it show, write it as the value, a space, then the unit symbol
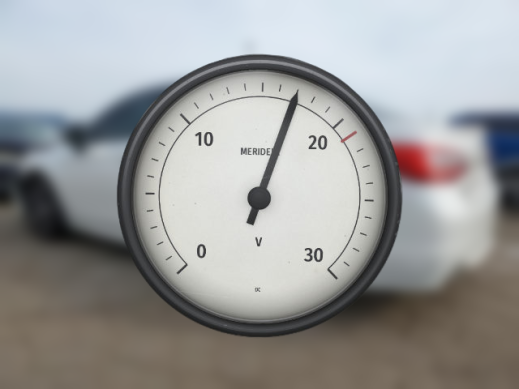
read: 17 V
